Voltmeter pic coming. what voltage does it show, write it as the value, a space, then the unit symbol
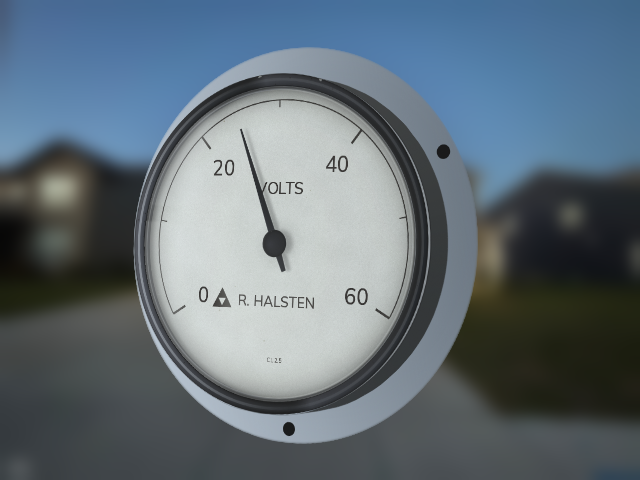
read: 25 V
